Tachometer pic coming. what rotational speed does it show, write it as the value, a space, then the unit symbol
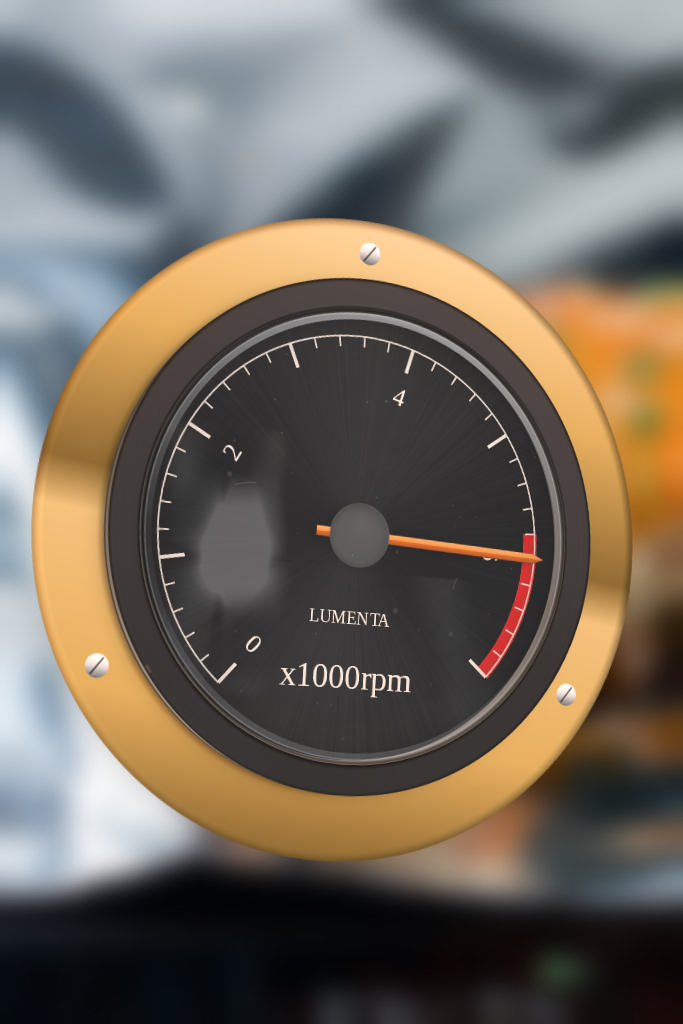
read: 6000 rpm
